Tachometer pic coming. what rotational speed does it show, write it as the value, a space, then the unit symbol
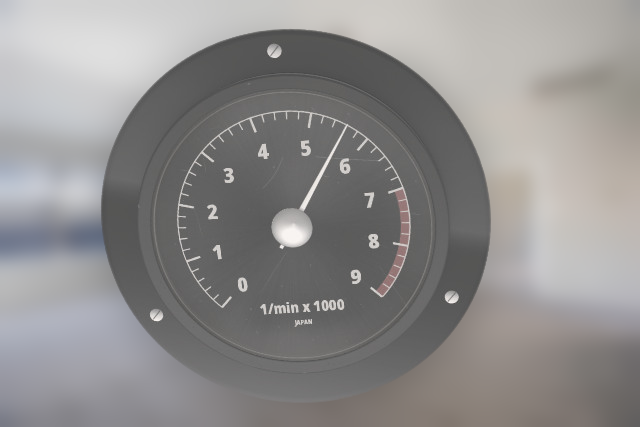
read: 5600 rpm
